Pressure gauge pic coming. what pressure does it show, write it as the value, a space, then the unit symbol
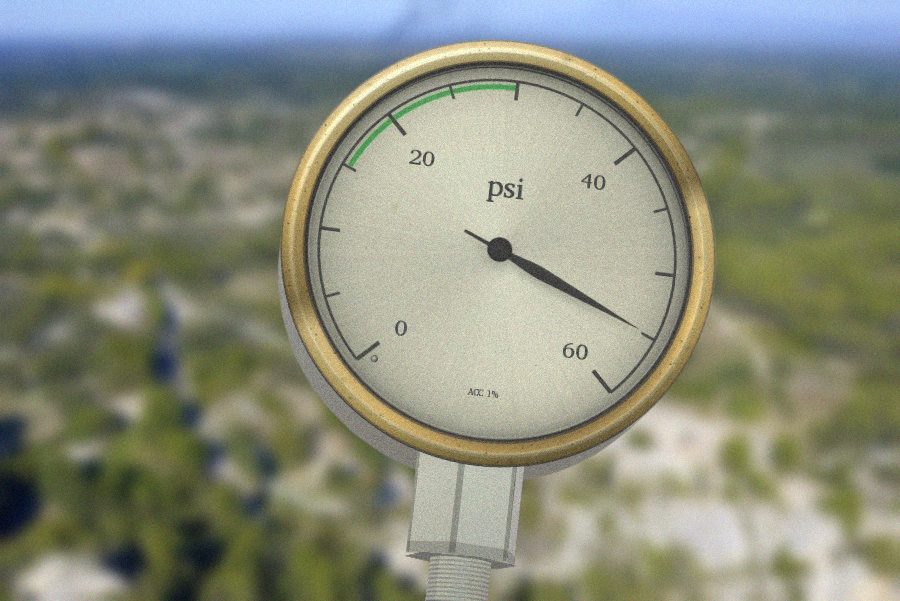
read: 55 psi
